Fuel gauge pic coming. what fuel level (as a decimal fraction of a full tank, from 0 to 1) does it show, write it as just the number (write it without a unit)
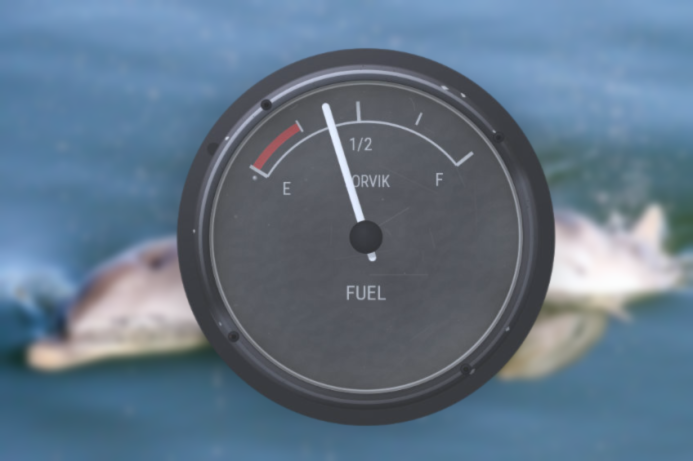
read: 0.375
